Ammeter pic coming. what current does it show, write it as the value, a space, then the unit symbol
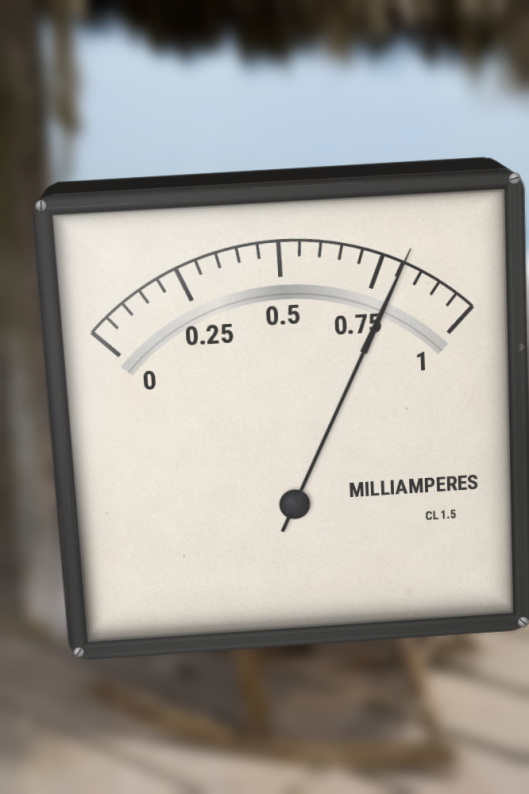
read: 0.8 mA
